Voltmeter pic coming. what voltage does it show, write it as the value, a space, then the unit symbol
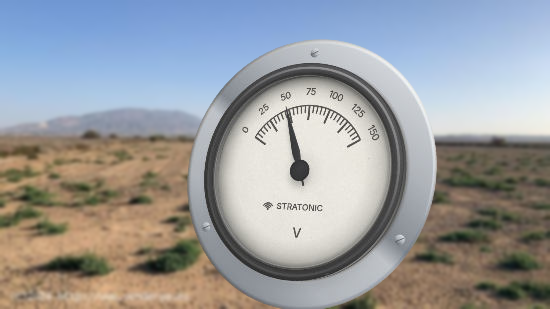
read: 50 V
